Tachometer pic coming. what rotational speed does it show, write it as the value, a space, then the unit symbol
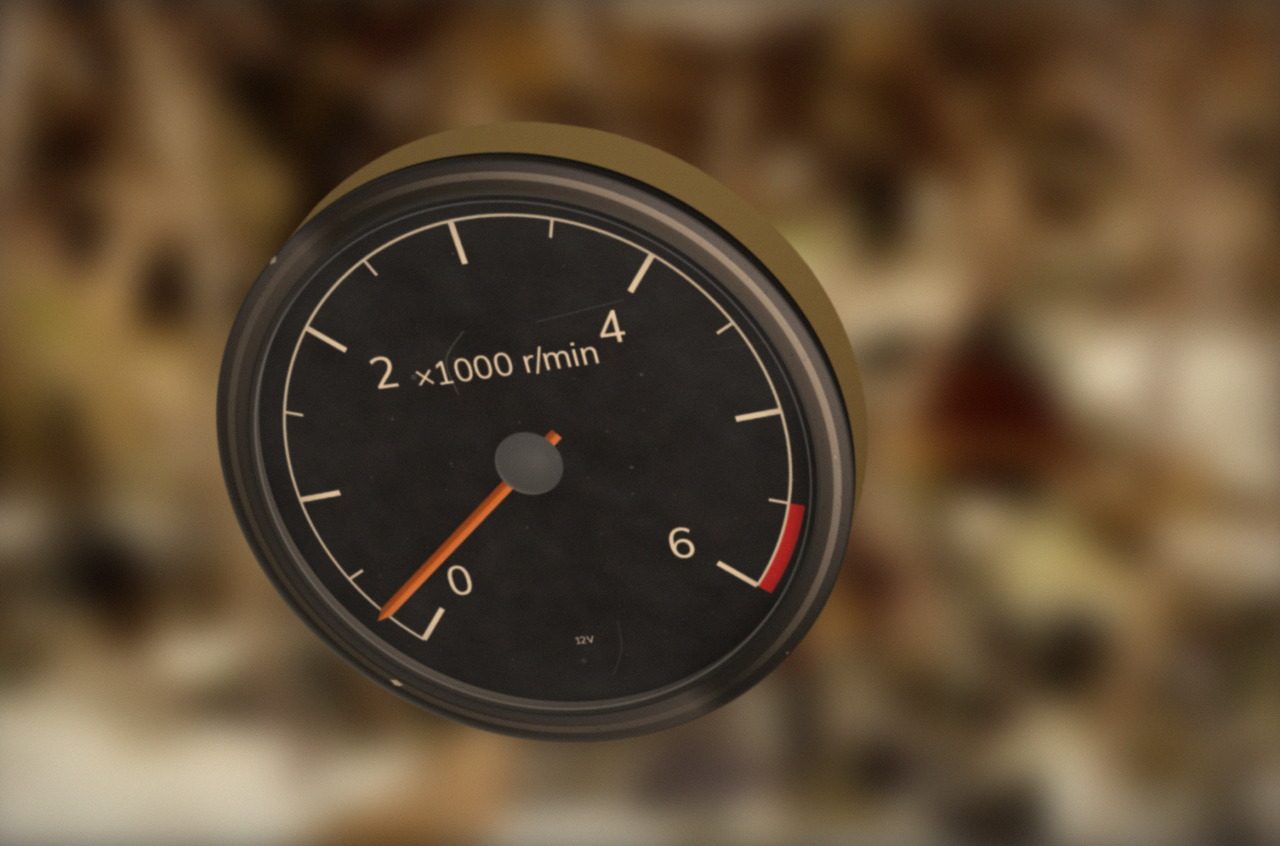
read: 250 rpm
